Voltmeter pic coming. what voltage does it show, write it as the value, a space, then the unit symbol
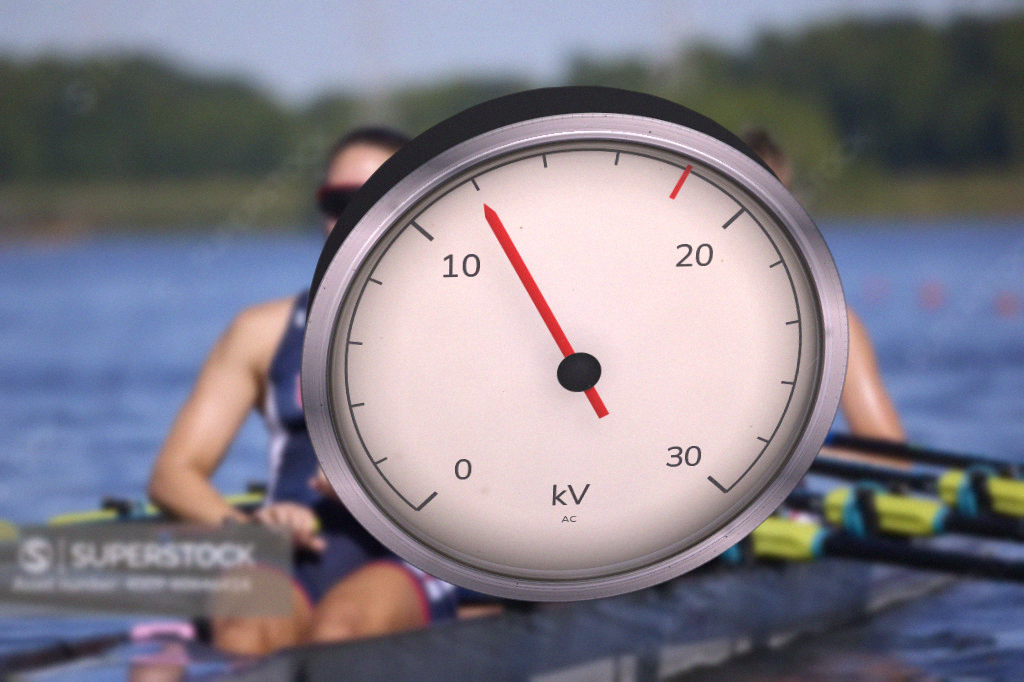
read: 12 kV
